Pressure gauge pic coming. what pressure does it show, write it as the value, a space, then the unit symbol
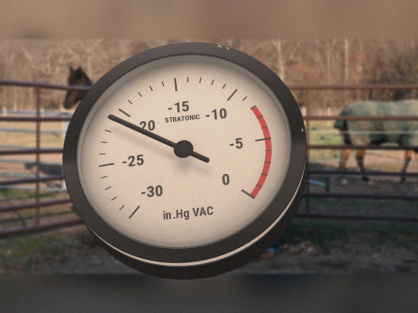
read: -21 inHg
